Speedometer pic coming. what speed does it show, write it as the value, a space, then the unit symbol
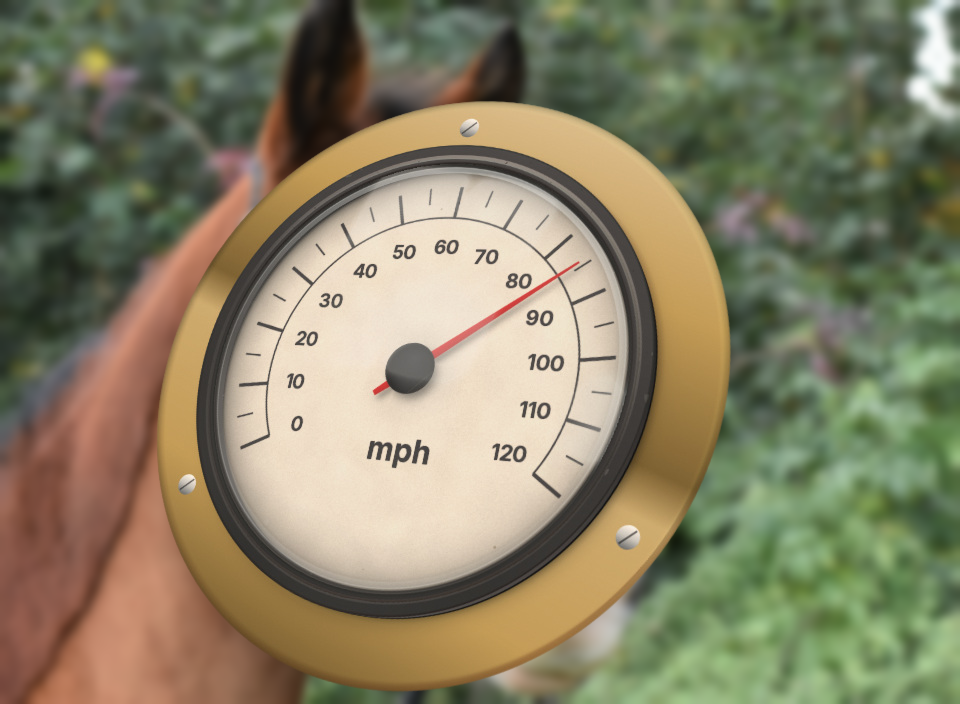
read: 85 mph
